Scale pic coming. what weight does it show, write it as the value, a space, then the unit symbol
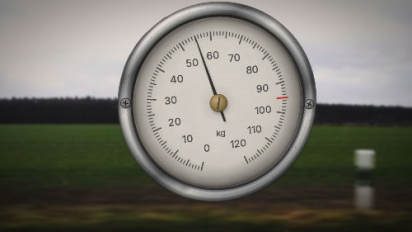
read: 55 kg
